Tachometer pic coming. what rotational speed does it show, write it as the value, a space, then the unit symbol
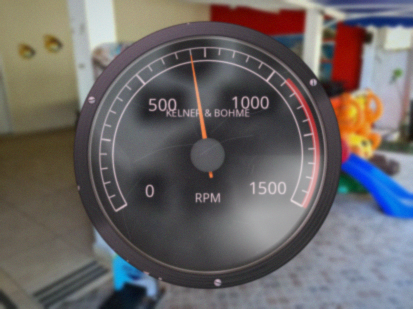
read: 700 rpm
